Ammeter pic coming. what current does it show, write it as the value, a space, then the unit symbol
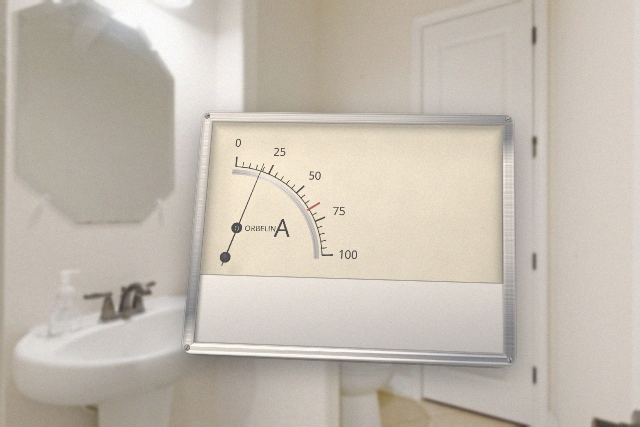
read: 20 A
